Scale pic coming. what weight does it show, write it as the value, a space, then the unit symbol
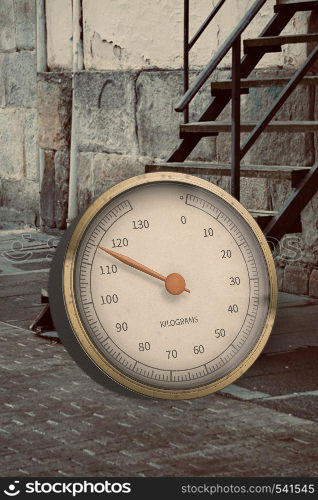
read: 115 kg
